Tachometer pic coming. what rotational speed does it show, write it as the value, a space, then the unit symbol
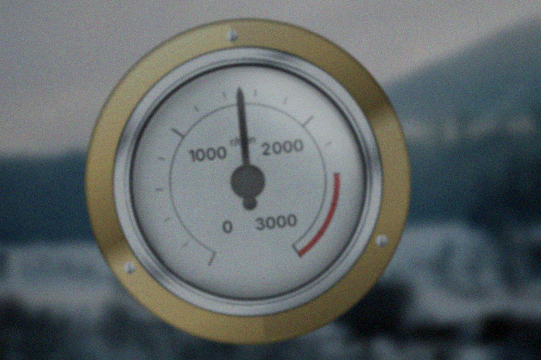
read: 1500 rpm
